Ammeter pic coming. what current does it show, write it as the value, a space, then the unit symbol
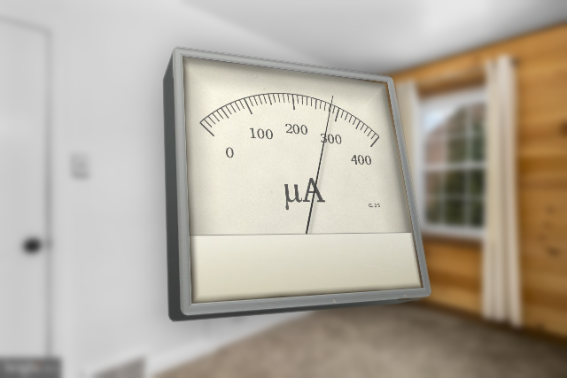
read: 280 µA
